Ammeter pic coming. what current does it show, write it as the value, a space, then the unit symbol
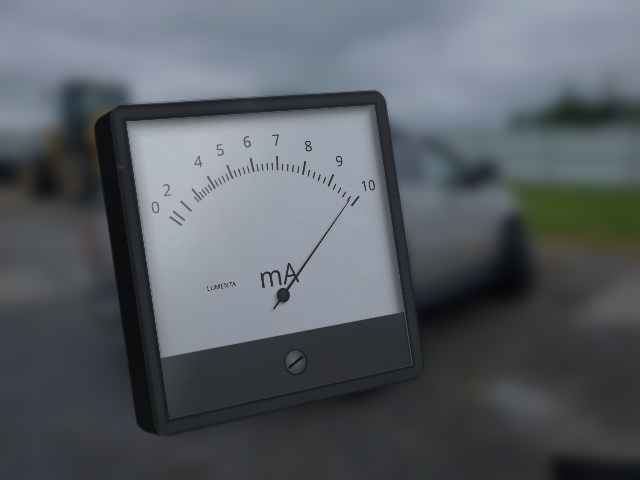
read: 9.8 mA
